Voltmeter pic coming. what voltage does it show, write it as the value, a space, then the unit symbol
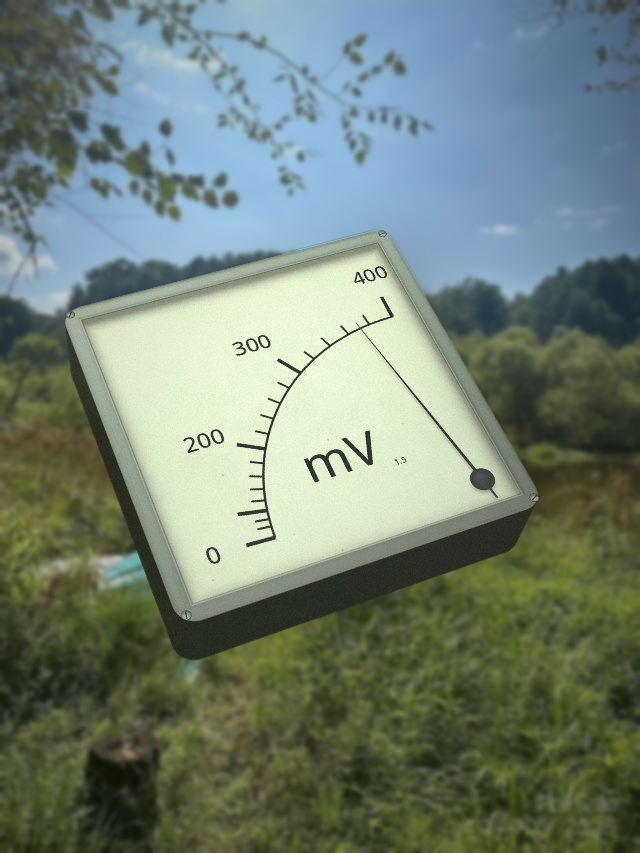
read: 370 mV
